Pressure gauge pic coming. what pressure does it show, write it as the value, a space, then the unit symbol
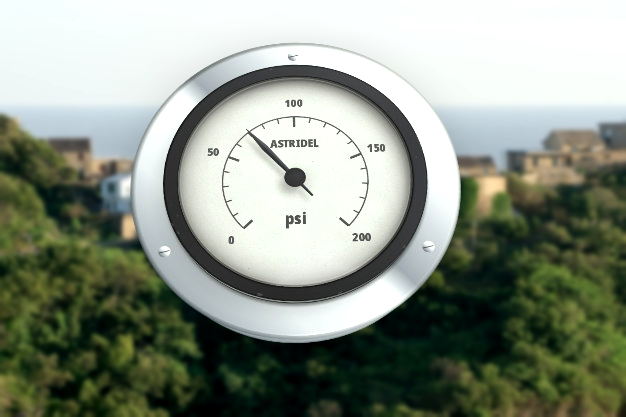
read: 70 psi
